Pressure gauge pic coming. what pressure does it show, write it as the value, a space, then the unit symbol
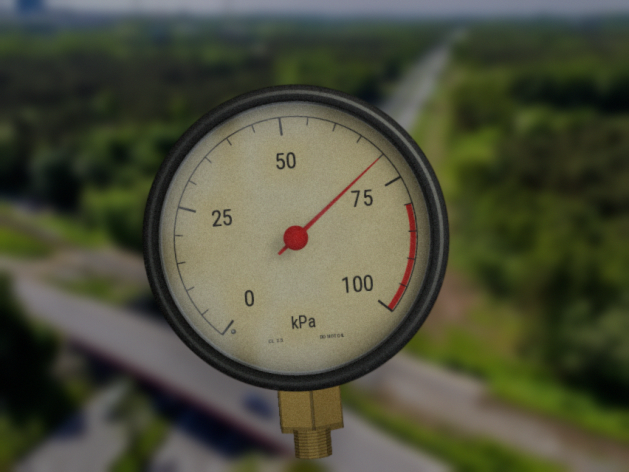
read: 70 kPa
